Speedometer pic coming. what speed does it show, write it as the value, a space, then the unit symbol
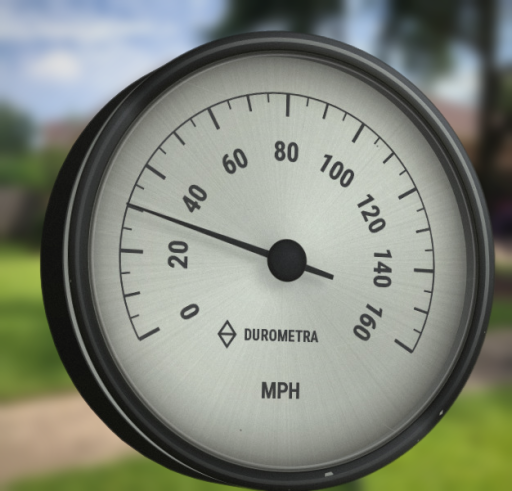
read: 30 mph
